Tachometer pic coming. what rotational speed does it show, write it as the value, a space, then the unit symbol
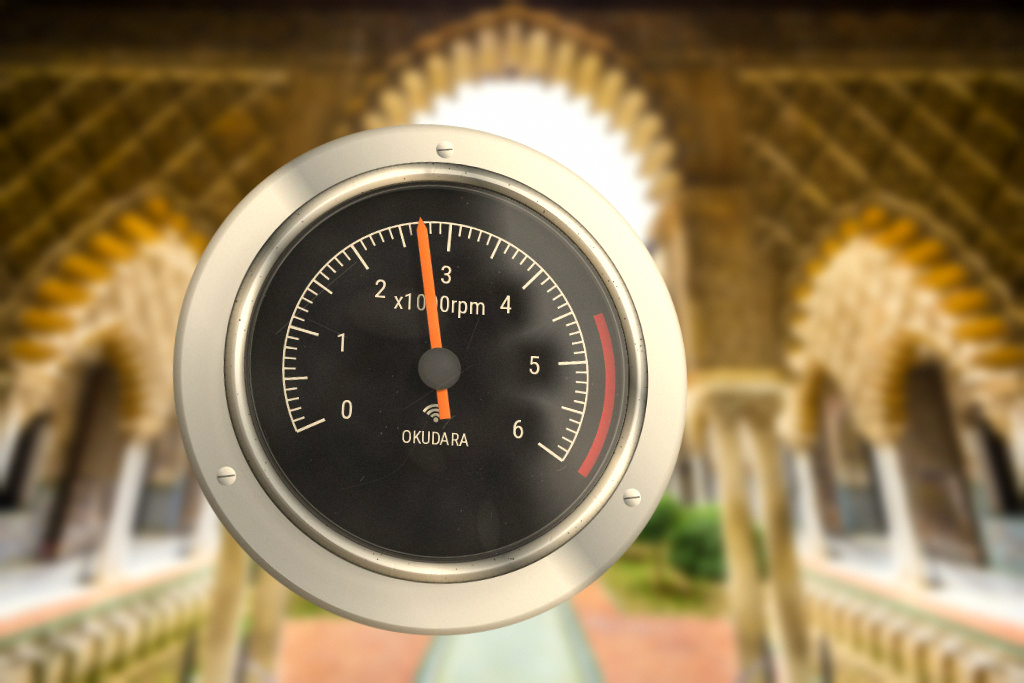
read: 2700 rpm
